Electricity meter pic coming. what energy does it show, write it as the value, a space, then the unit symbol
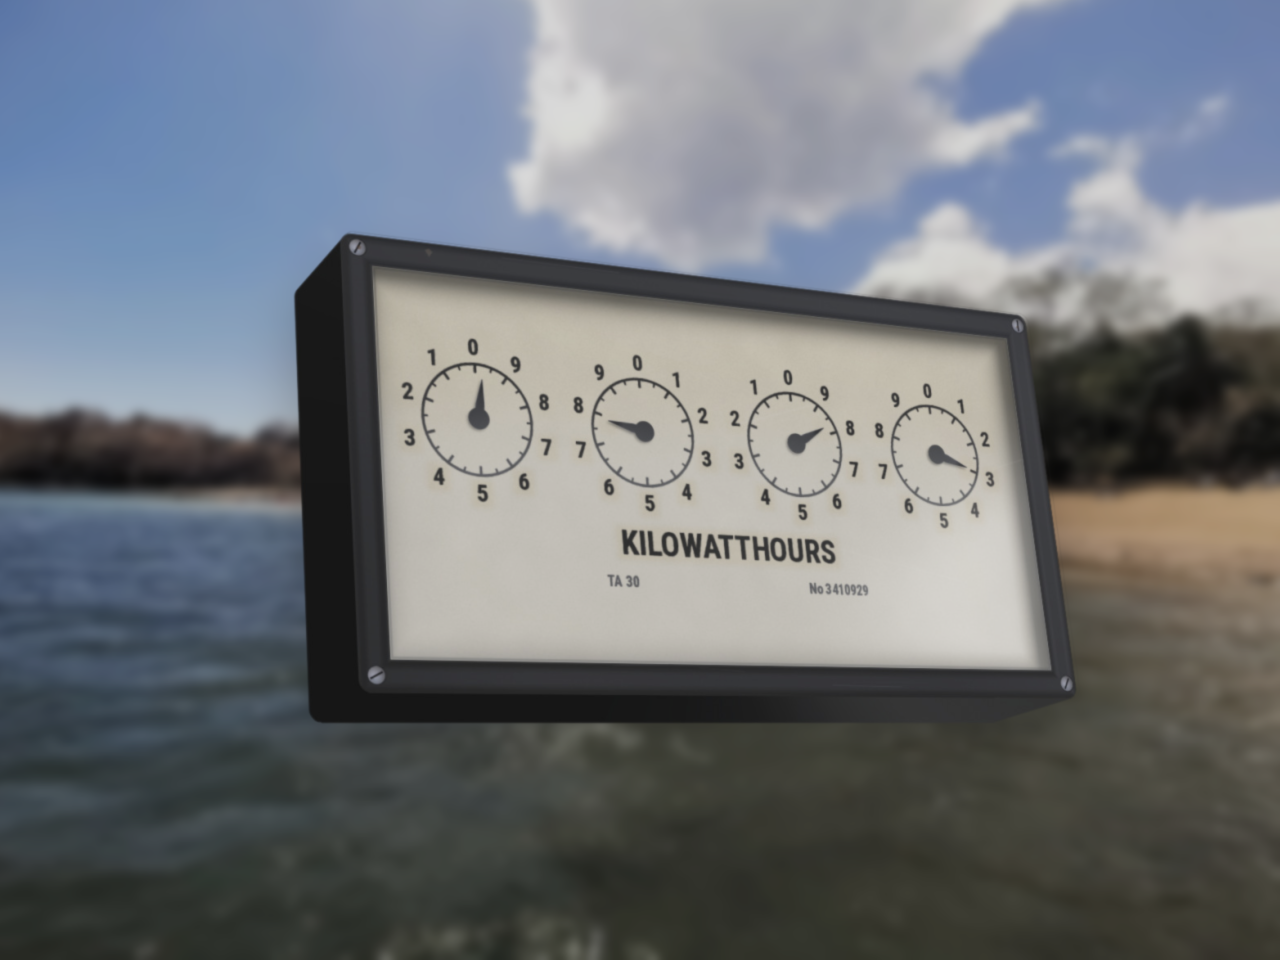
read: 9783 kWh
